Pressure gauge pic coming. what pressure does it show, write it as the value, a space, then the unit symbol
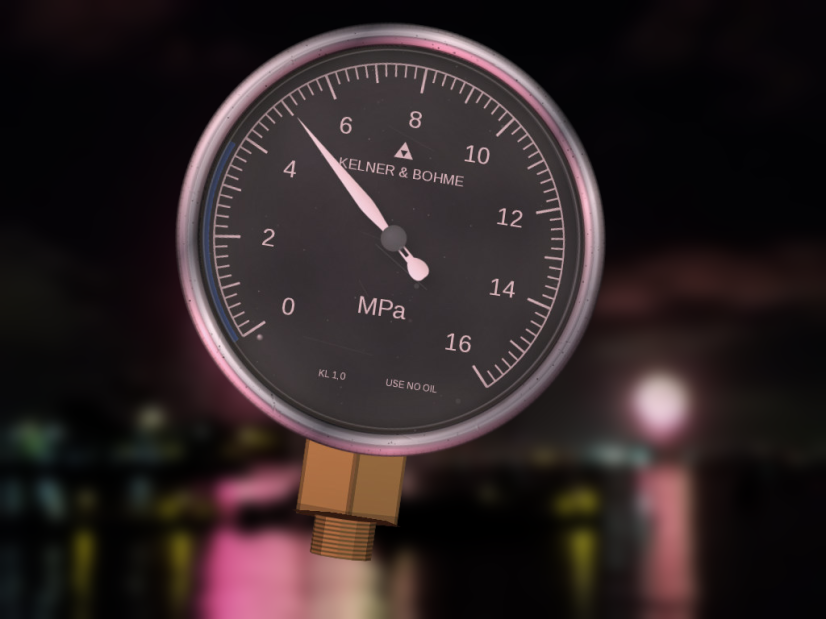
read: 5 MPa
